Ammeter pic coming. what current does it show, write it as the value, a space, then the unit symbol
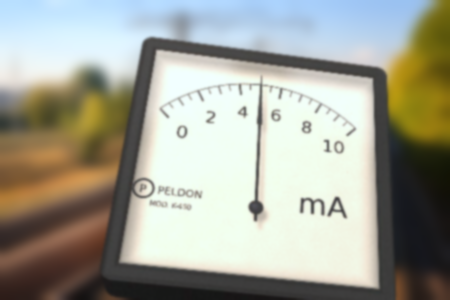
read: 5 mA
